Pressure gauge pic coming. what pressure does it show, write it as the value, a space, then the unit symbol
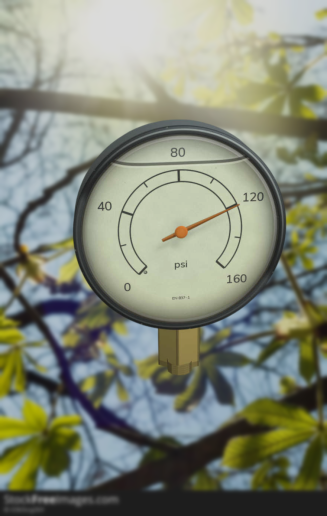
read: 120 psi
